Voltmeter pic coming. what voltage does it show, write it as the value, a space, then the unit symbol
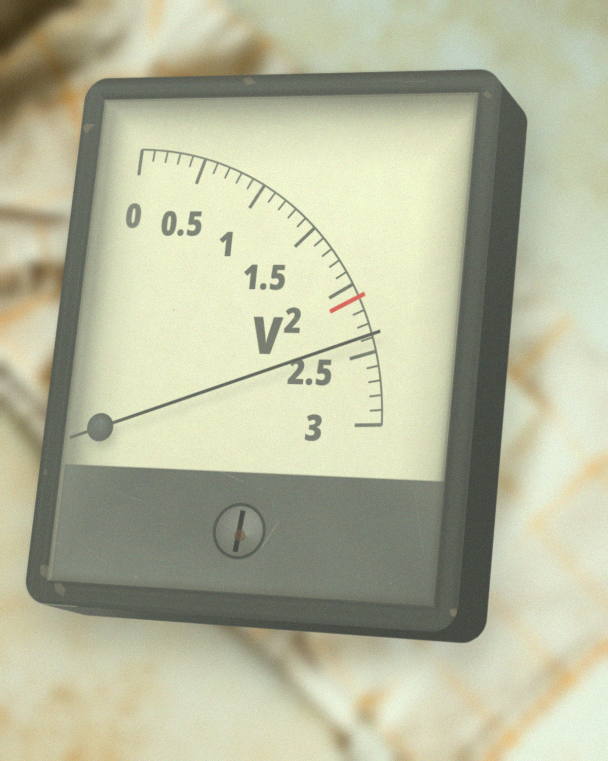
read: 2.4 V
